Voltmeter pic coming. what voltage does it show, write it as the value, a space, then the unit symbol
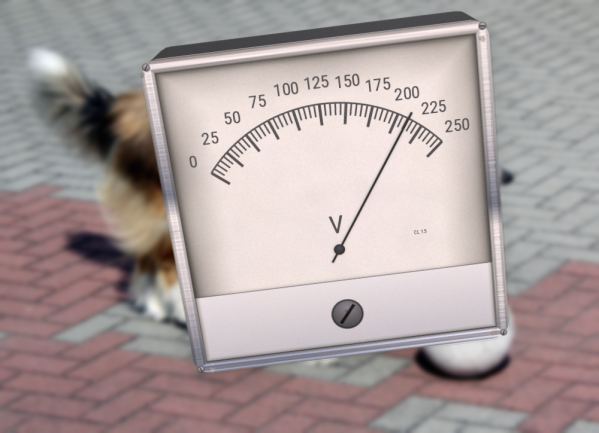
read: 210 V
